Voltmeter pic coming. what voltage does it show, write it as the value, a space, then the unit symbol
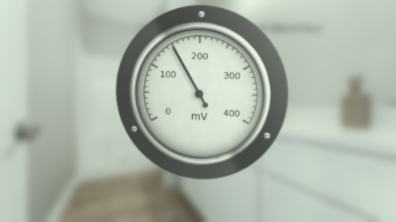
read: 150 mV
